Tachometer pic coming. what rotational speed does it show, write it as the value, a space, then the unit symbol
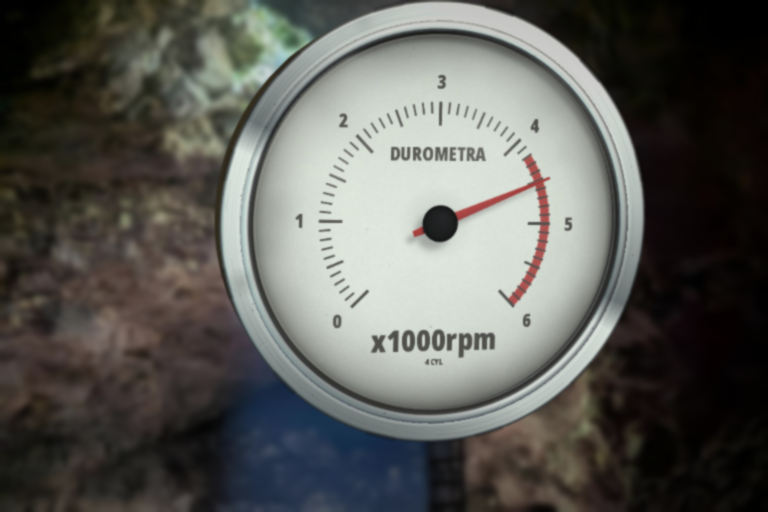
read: 4500 rpm
